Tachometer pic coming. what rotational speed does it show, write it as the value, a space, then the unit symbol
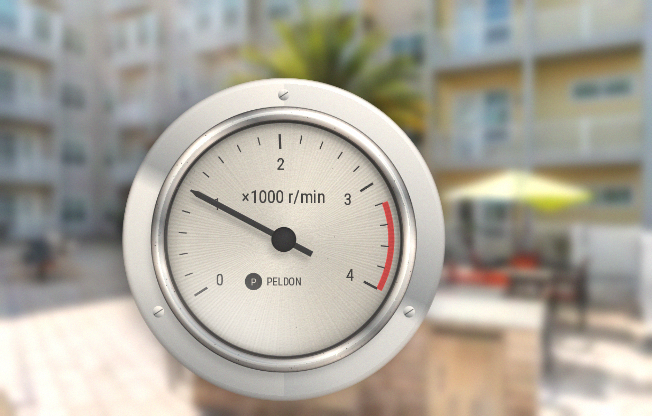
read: 1000 rpm
